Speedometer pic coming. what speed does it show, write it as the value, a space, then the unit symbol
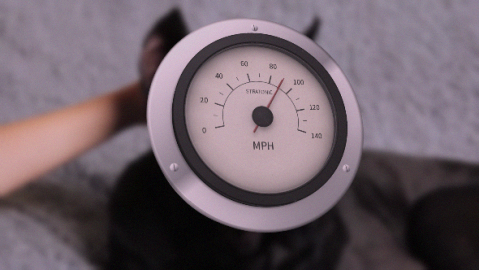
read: 90 mph
